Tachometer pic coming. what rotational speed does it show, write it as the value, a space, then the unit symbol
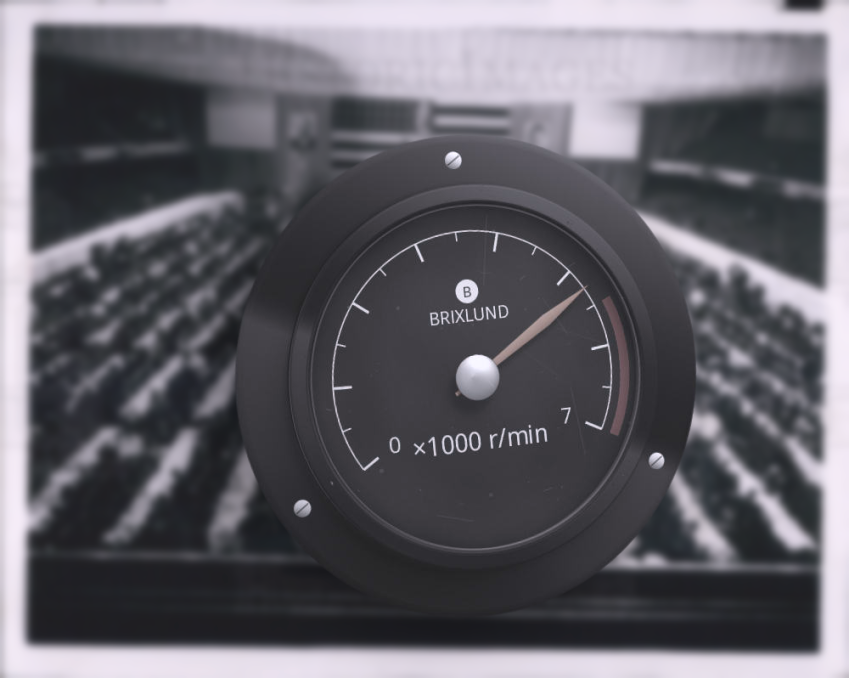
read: 5250 rpm
